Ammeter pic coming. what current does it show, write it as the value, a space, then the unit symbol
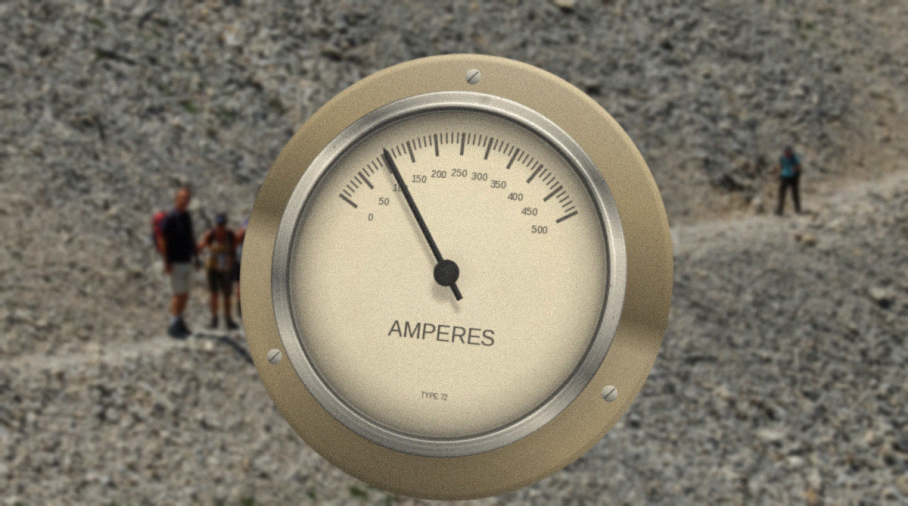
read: 110 A
